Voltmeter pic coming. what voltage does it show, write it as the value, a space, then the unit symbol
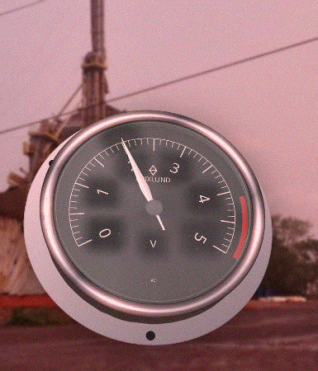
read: 2 V
